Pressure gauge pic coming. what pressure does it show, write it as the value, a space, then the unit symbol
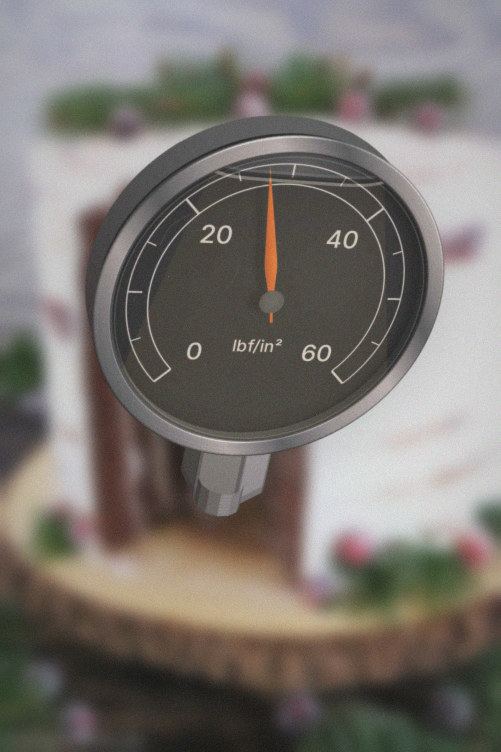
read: 27.5 psi
